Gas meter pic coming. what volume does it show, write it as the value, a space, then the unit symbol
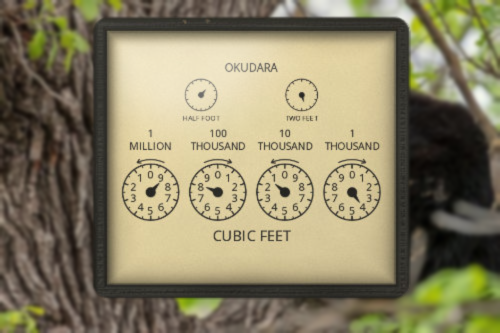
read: 881400 ft³
